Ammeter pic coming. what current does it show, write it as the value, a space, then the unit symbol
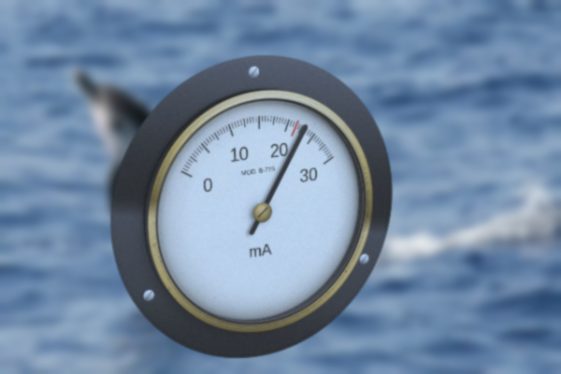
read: 22.5 mA
